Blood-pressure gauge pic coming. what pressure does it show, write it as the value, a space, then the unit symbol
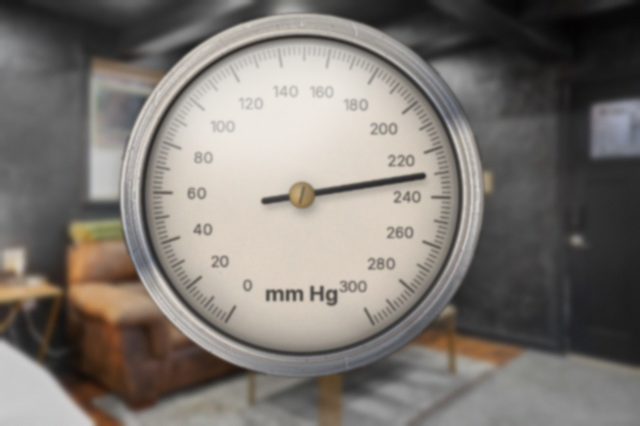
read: 230 mmHg
